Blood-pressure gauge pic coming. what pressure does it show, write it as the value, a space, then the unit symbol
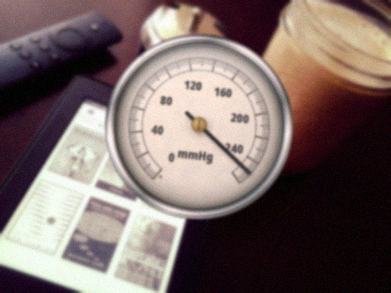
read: 250 mmHg
